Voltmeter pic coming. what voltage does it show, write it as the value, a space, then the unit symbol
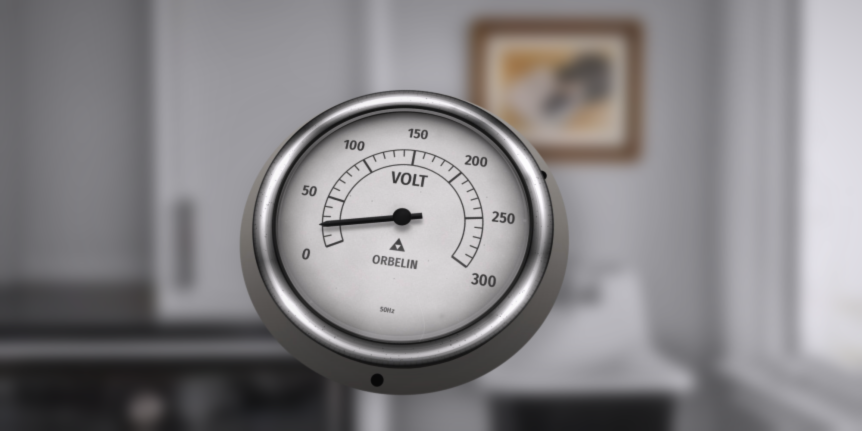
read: 20 V
